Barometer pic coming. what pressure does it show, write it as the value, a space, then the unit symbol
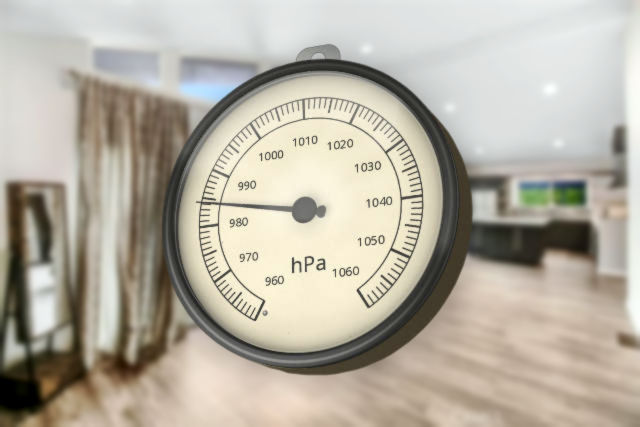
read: 984 hPa
